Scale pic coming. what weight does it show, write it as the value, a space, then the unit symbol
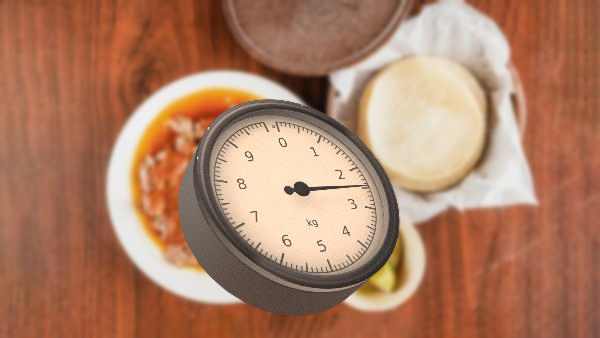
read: 2.5 kg
